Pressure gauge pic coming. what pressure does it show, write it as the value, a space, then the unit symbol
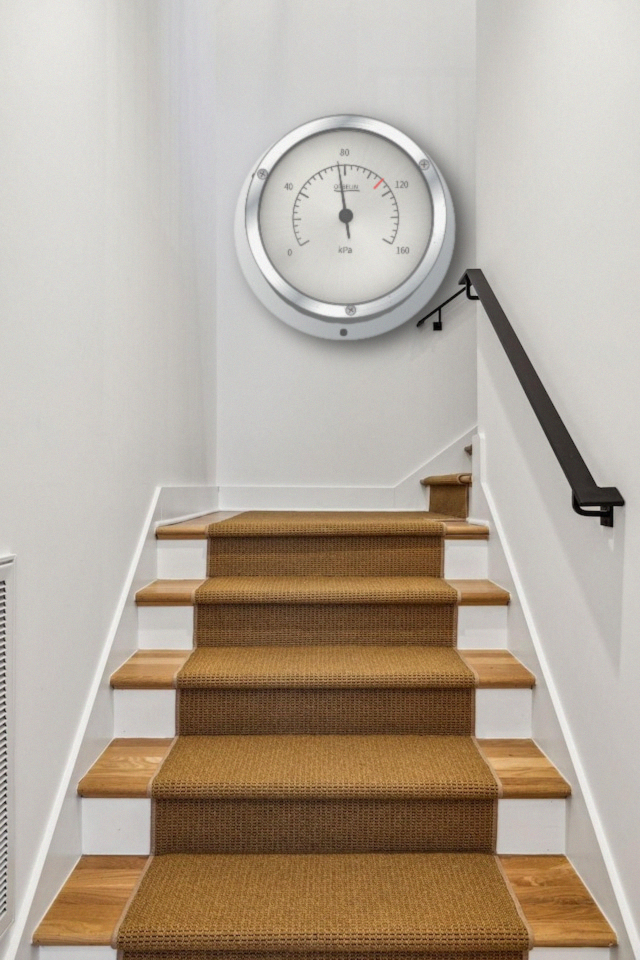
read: 75 kPa
